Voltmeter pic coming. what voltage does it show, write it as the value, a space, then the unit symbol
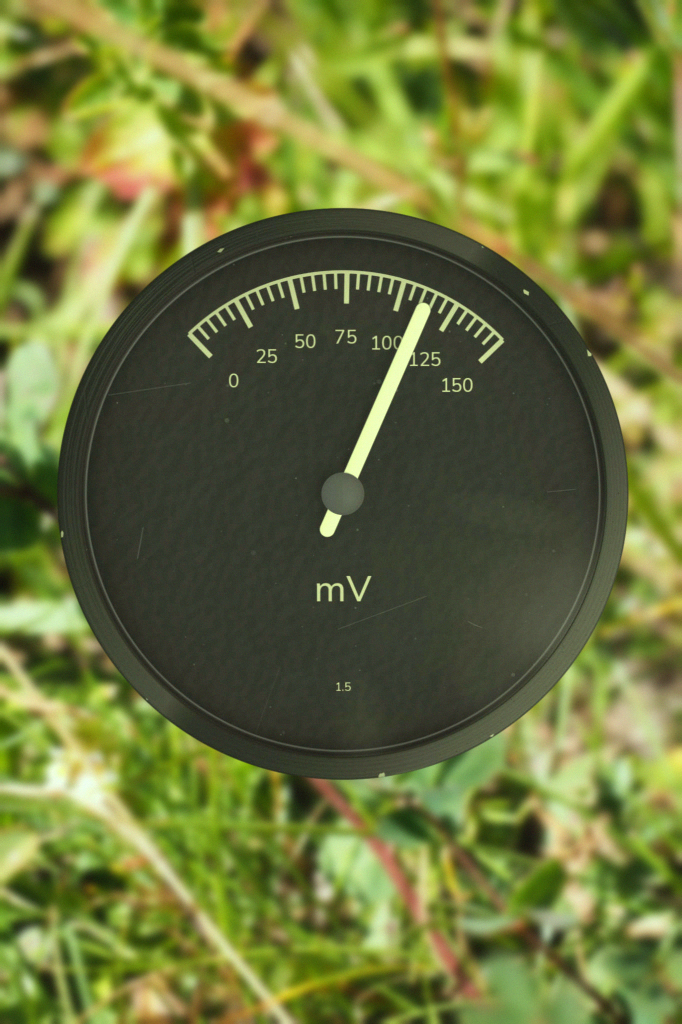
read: 112.5 mV
